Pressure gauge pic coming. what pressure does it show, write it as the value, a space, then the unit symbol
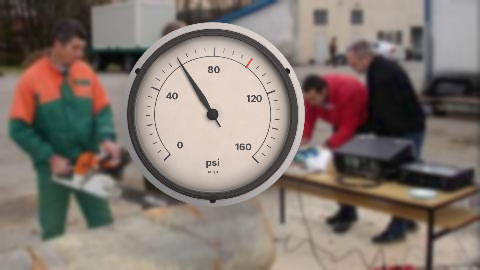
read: 60 psi
